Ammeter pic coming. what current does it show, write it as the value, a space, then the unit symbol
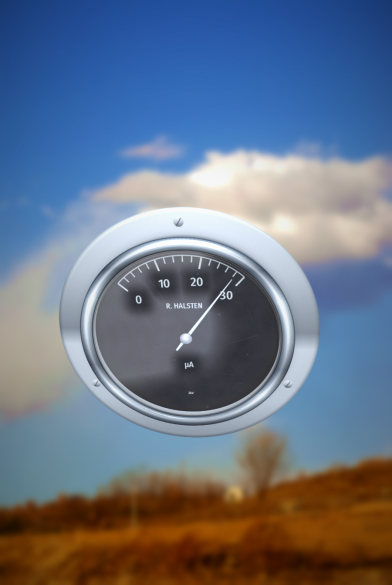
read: 28 µA
